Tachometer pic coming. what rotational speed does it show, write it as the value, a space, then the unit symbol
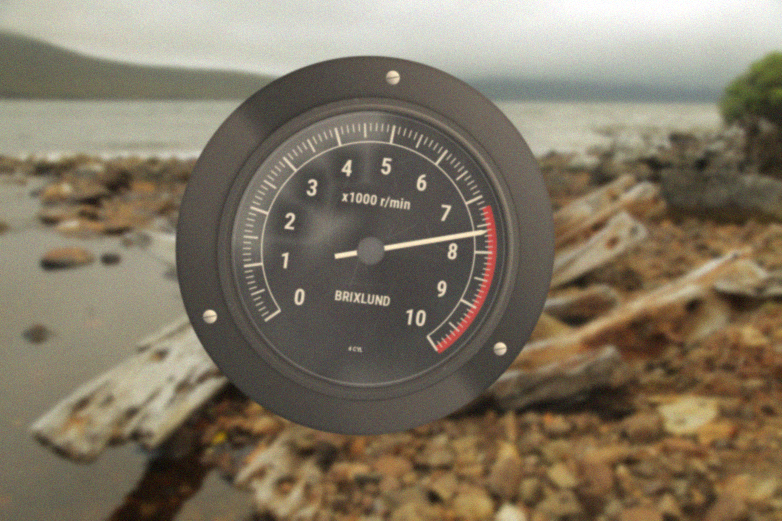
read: 7600 rpm
